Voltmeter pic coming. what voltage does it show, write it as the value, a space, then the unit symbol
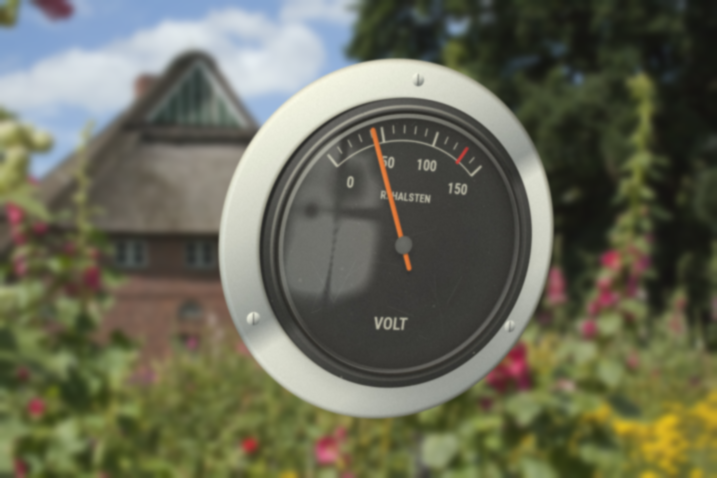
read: 40 V
